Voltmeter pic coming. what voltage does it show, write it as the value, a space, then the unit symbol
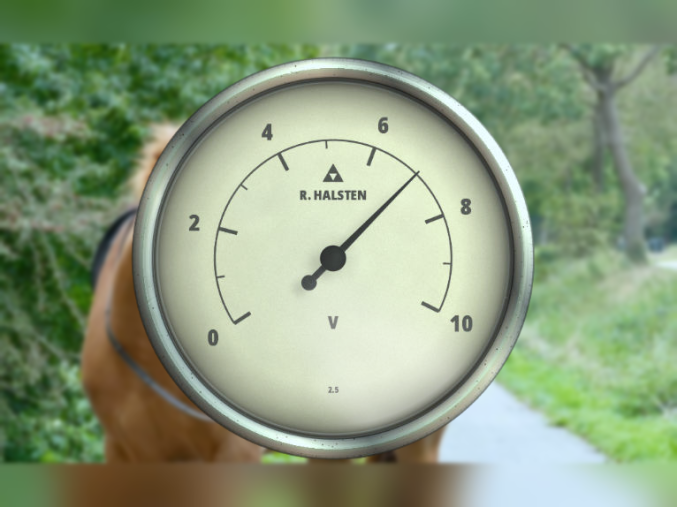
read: 7 V
